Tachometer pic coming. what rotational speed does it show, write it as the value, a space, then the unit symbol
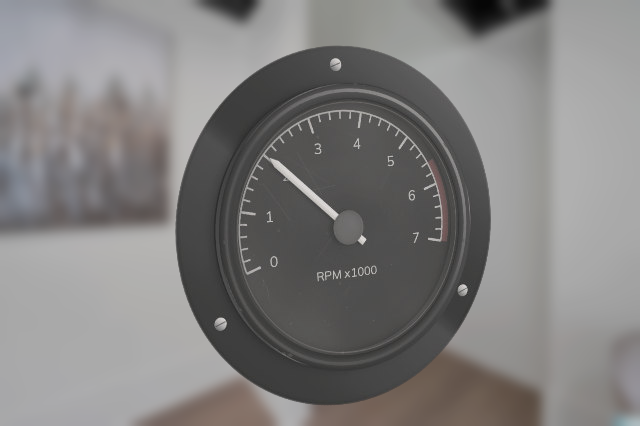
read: 2000 rpm
